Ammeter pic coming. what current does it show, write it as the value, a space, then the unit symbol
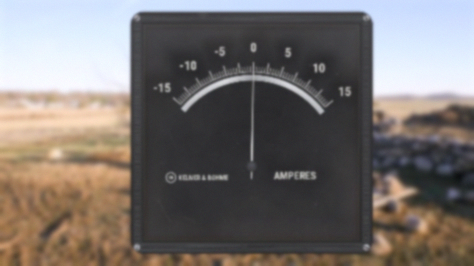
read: 0 A
